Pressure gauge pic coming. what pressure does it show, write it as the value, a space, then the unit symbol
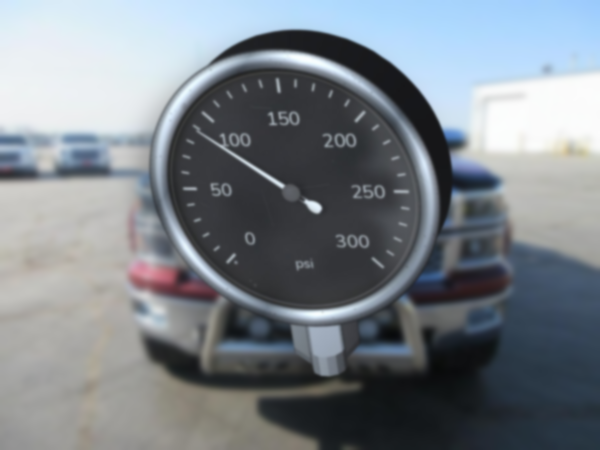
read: 90 psi
